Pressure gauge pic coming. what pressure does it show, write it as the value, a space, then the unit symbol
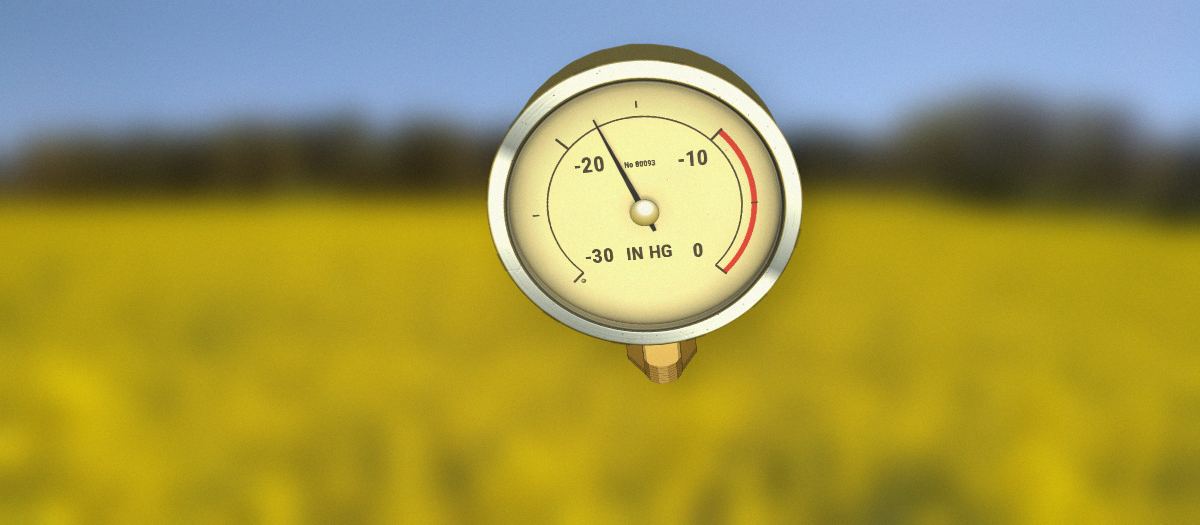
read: -17.5 inHg
